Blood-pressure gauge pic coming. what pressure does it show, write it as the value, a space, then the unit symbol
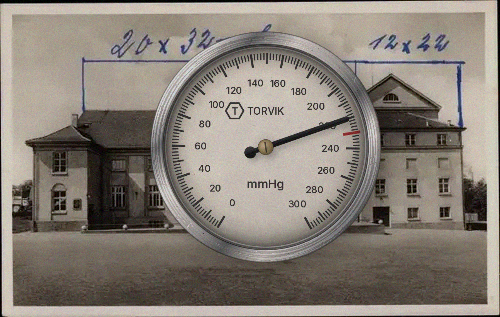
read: 220 mmHg
